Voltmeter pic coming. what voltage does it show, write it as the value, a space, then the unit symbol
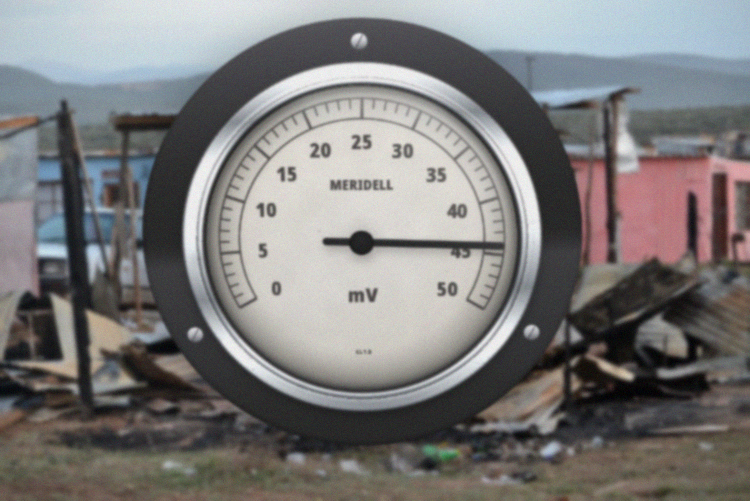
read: 44 mV
